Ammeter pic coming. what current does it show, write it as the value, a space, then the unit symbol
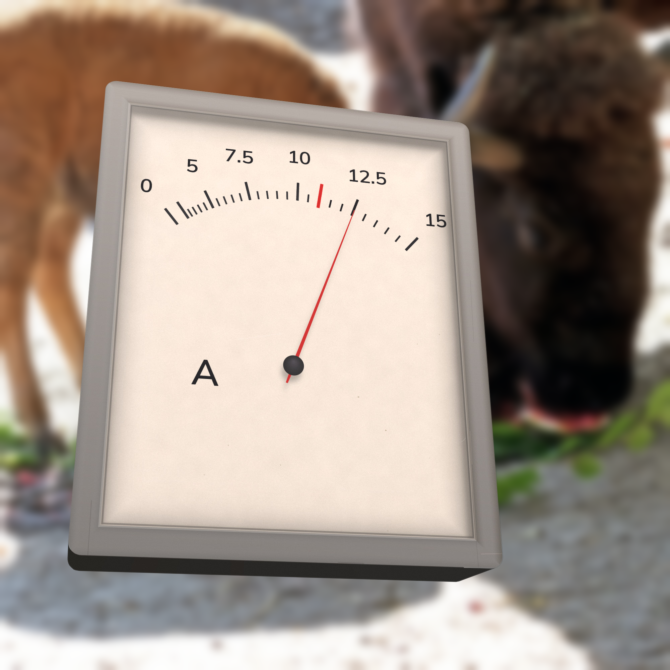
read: 12.5 A
